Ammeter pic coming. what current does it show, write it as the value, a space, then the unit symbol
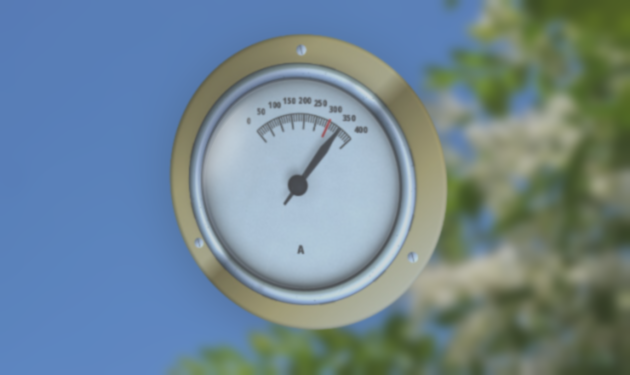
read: 350 A
